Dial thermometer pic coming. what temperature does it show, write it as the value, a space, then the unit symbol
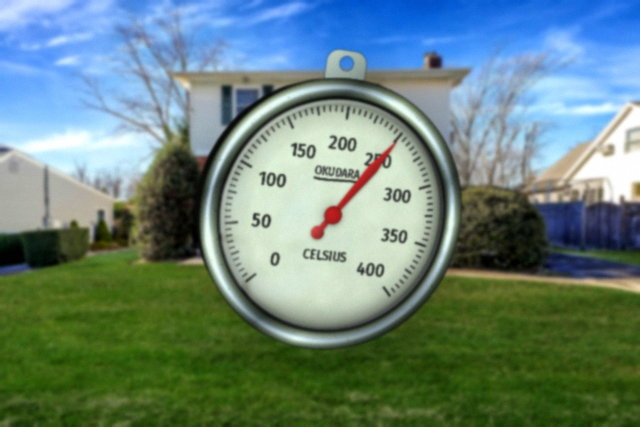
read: 250 °C
